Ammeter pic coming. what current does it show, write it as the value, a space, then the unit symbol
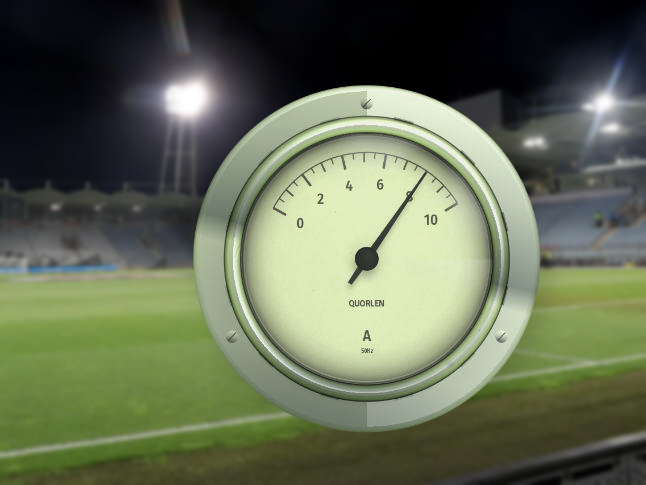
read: 8 A
